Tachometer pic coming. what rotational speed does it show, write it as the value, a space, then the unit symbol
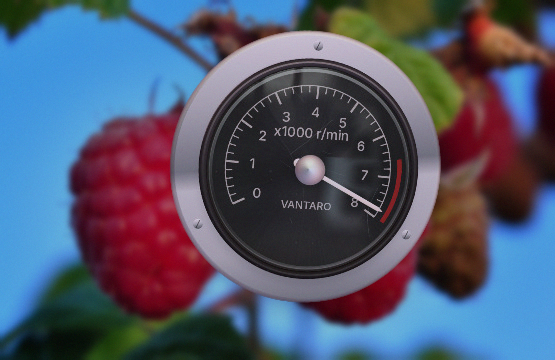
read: 7800 rpm
